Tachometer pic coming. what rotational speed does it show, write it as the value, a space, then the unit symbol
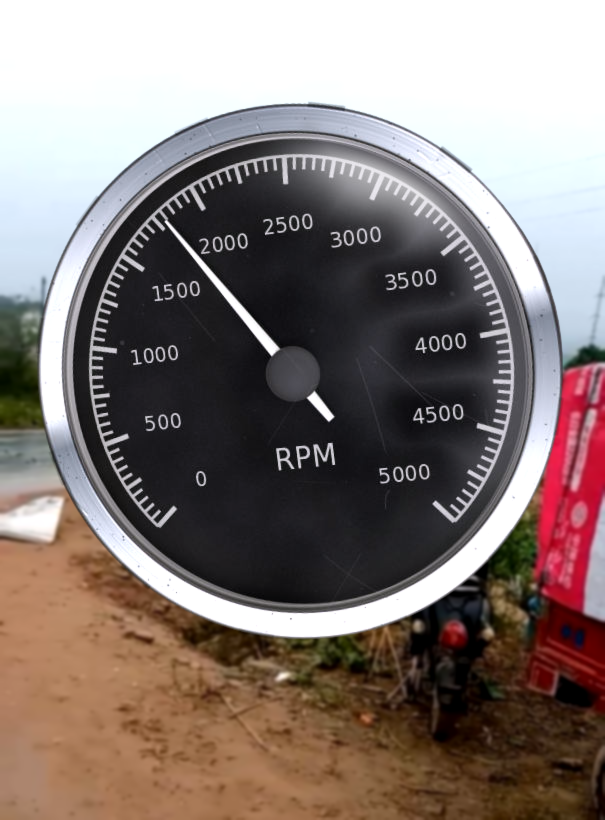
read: 1800 rpm
